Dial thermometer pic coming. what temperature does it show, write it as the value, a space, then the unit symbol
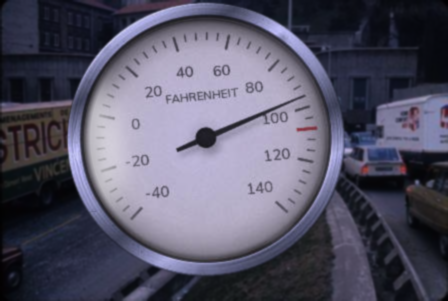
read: 96 °F
